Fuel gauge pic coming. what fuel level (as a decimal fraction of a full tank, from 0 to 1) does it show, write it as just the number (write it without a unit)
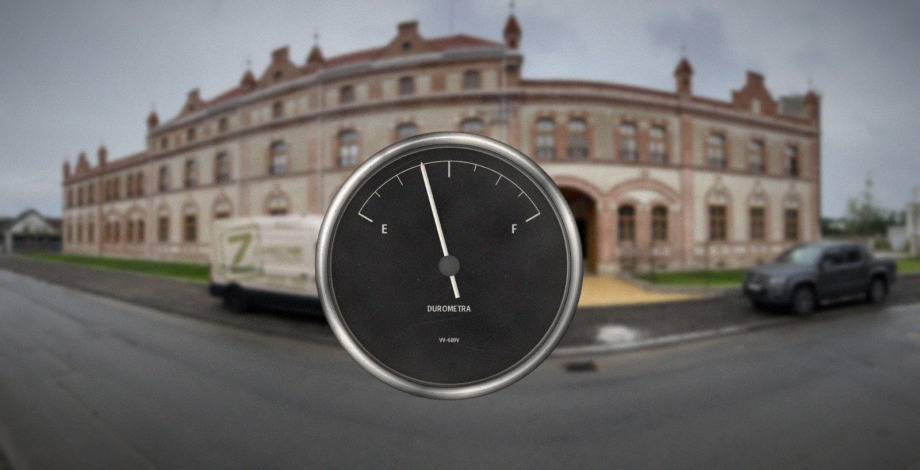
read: 0.375
